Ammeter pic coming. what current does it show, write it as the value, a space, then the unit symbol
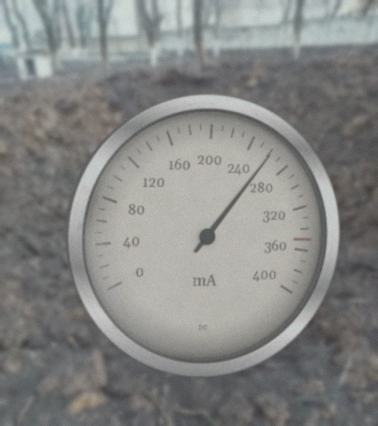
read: 260 mA
